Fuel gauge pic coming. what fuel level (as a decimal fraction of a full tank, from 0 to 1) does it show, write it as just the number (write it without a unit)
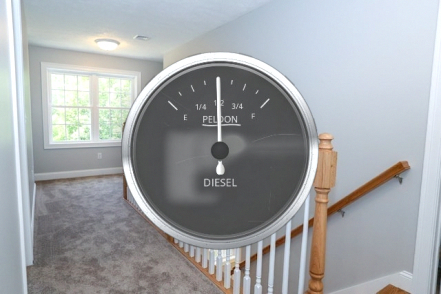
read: 0.5
